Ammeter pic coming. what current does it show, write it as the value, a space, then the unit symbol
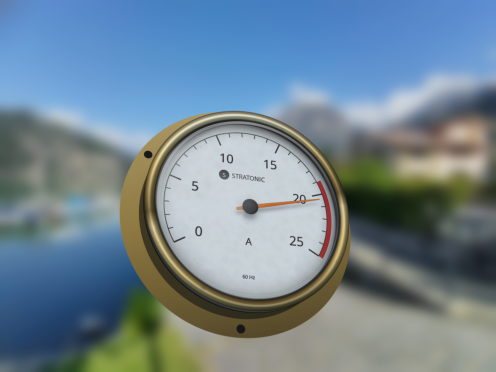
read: 20.5 A
